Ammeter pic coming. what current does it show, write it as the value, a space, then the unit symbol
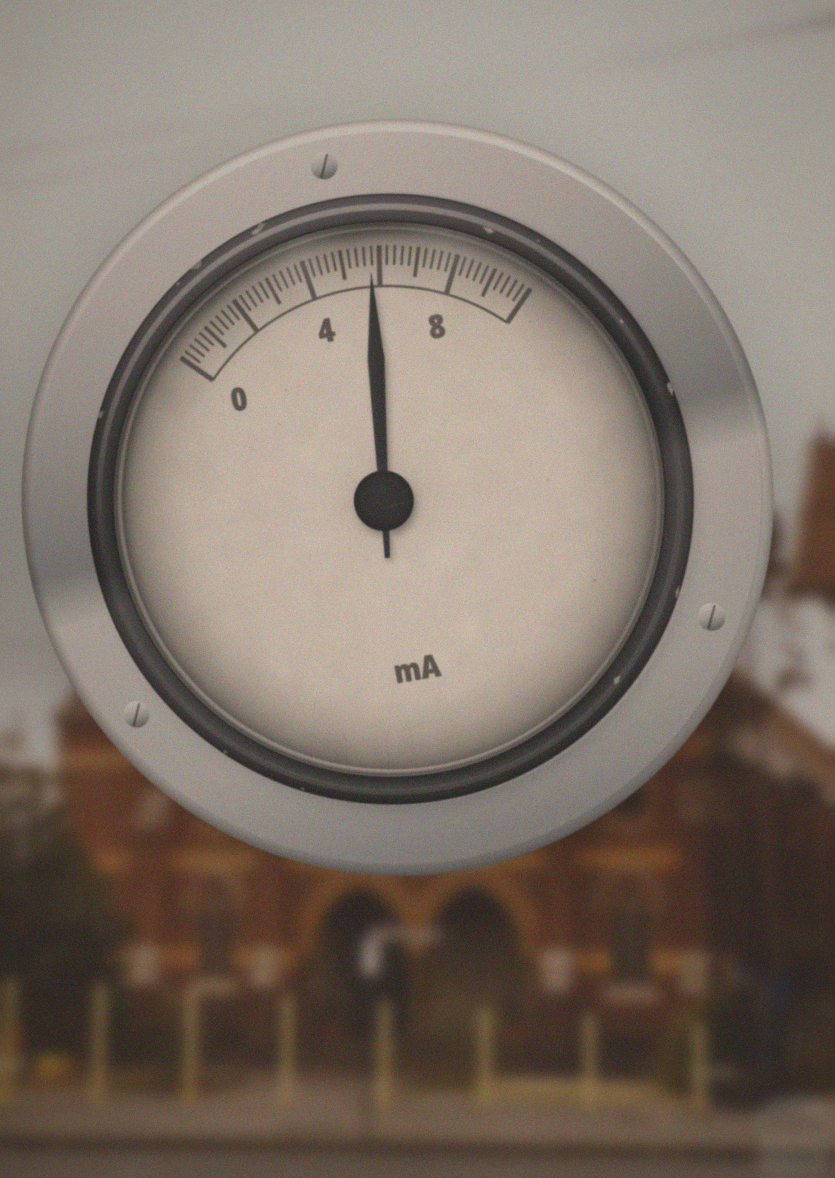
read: 5.8 mA
